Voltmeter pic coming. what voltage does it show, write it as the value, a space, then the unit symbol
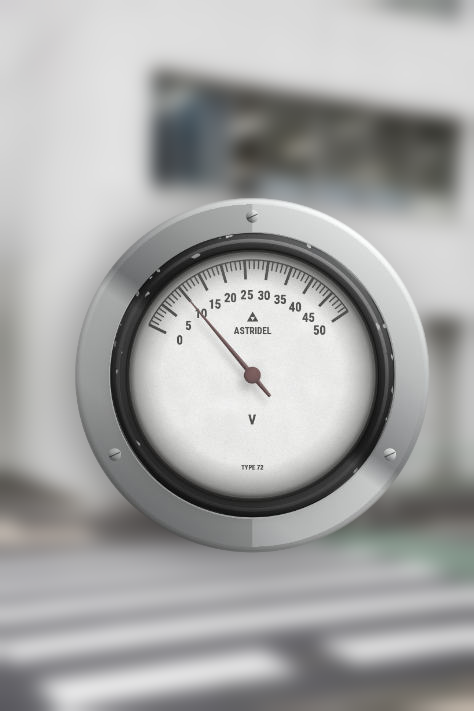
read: 10 V
